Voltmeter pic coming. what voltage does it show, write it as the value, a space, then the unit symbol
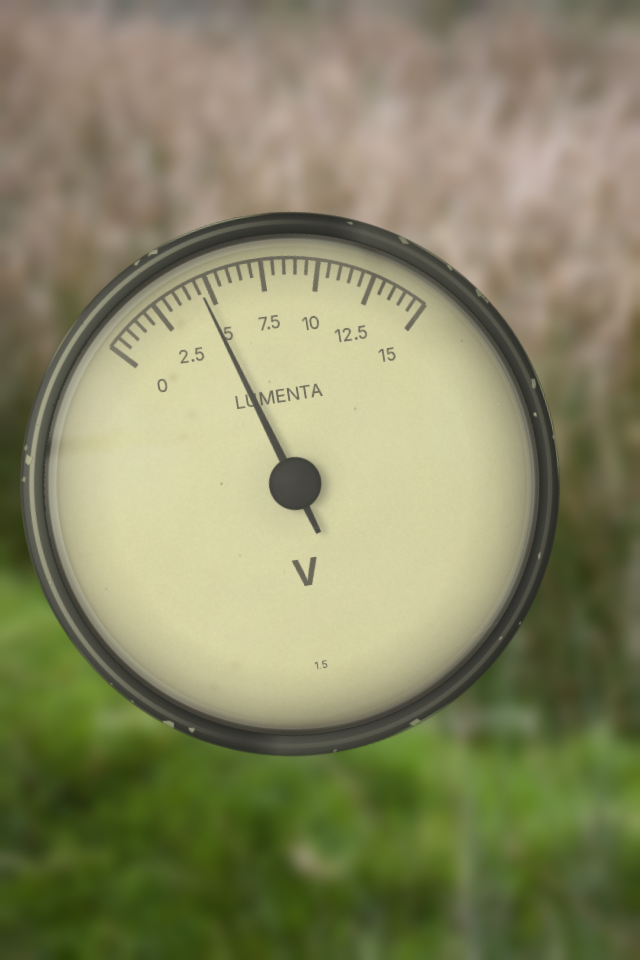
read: 4.5 V
